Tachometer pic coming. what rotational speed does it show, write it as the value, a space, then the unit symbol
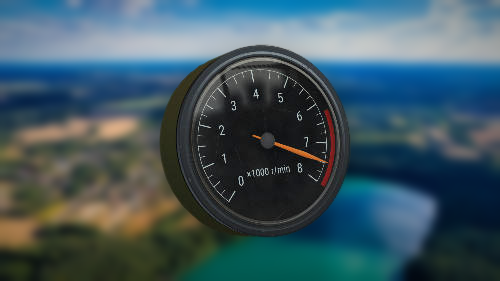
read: 7500 rpm
